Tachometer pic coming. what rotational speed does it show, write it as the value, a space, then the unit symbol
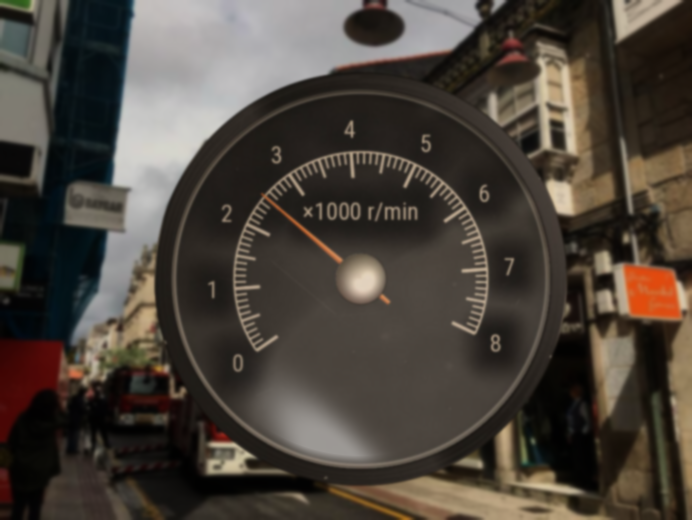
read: 2500 rpm
